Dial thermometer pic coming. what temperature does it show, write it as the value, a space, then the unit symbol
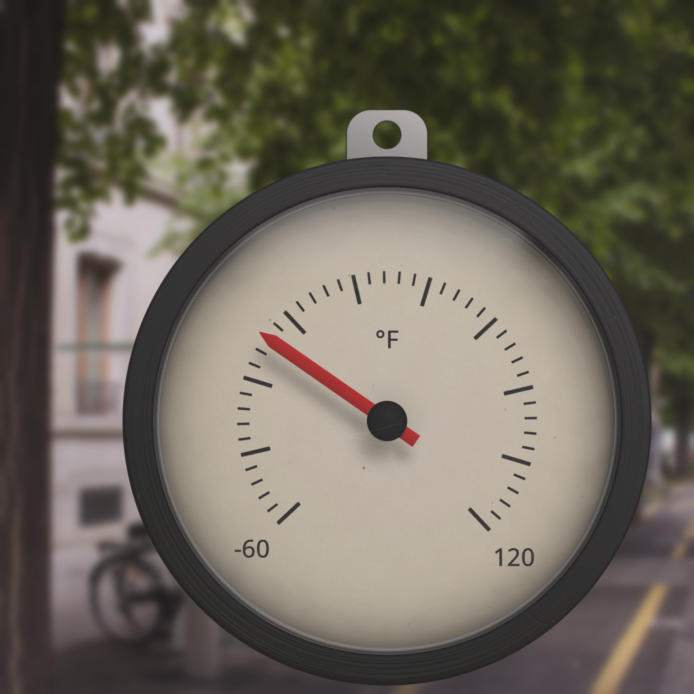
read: -8 °F
